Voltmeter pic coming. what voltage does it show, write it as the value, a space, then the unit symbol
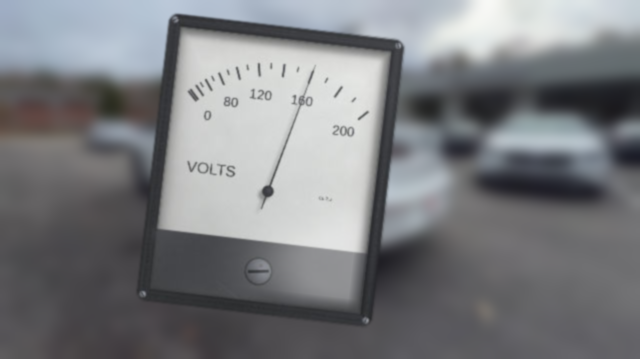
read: 160 V
